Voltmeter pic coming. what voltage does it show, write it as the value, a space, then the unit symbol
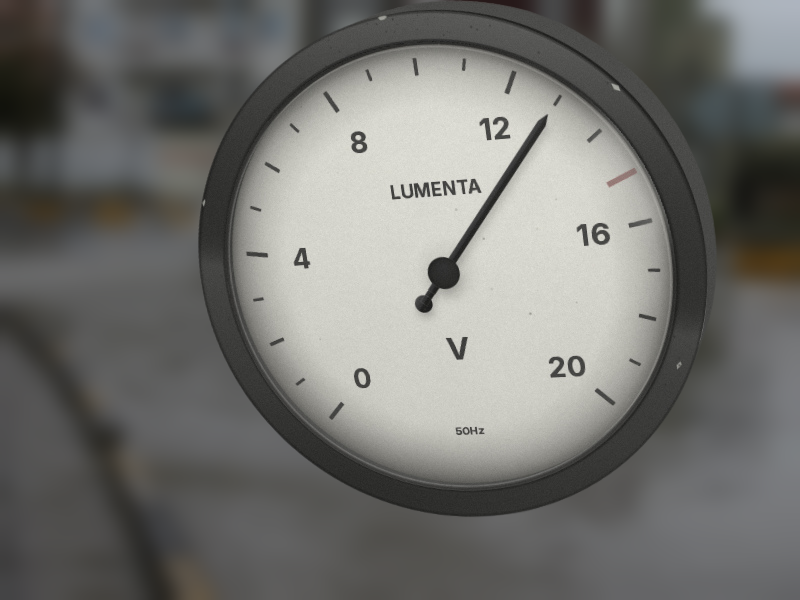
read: 13 V
